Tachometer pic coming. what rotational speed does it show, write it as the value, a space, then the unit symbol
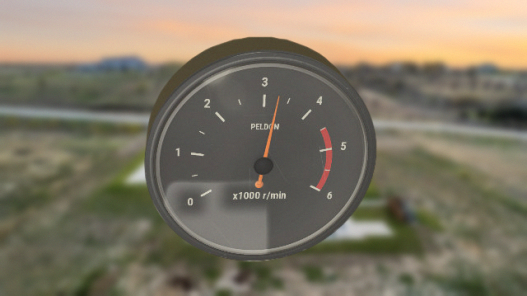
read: 3250 rpm
